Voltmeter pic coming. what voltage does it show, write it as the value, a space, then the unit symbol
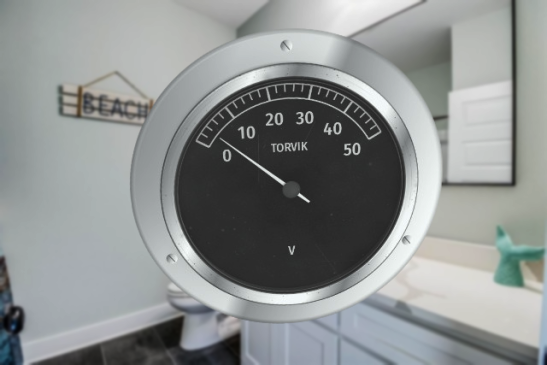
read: 4 V
